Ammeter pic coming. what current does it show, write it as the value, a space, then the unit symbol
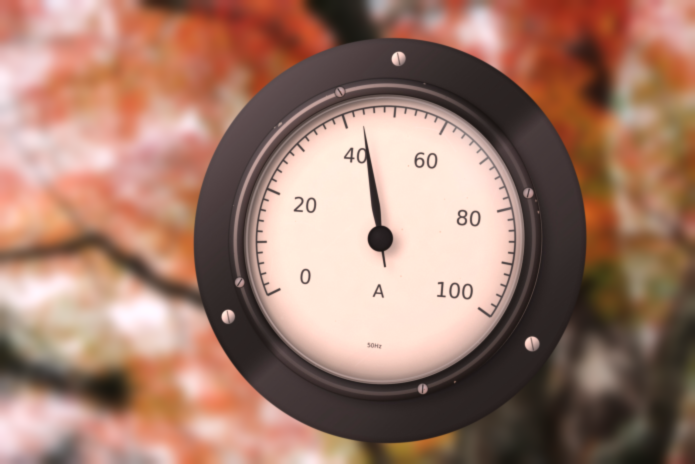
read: 44 A
